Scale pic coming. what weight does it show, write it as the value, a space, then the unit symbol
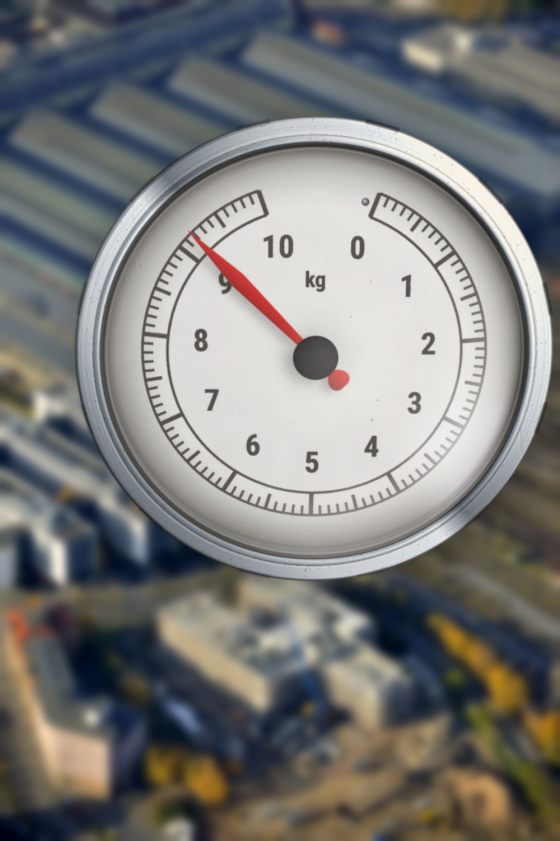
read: 9.2 kg
